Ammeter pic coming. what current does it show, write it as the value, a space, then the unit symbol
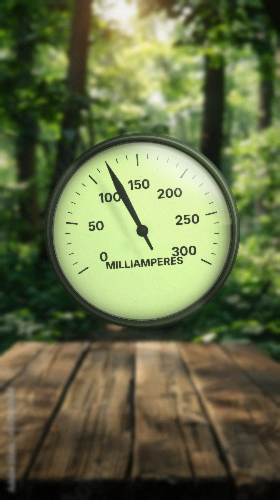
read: 120 mA
